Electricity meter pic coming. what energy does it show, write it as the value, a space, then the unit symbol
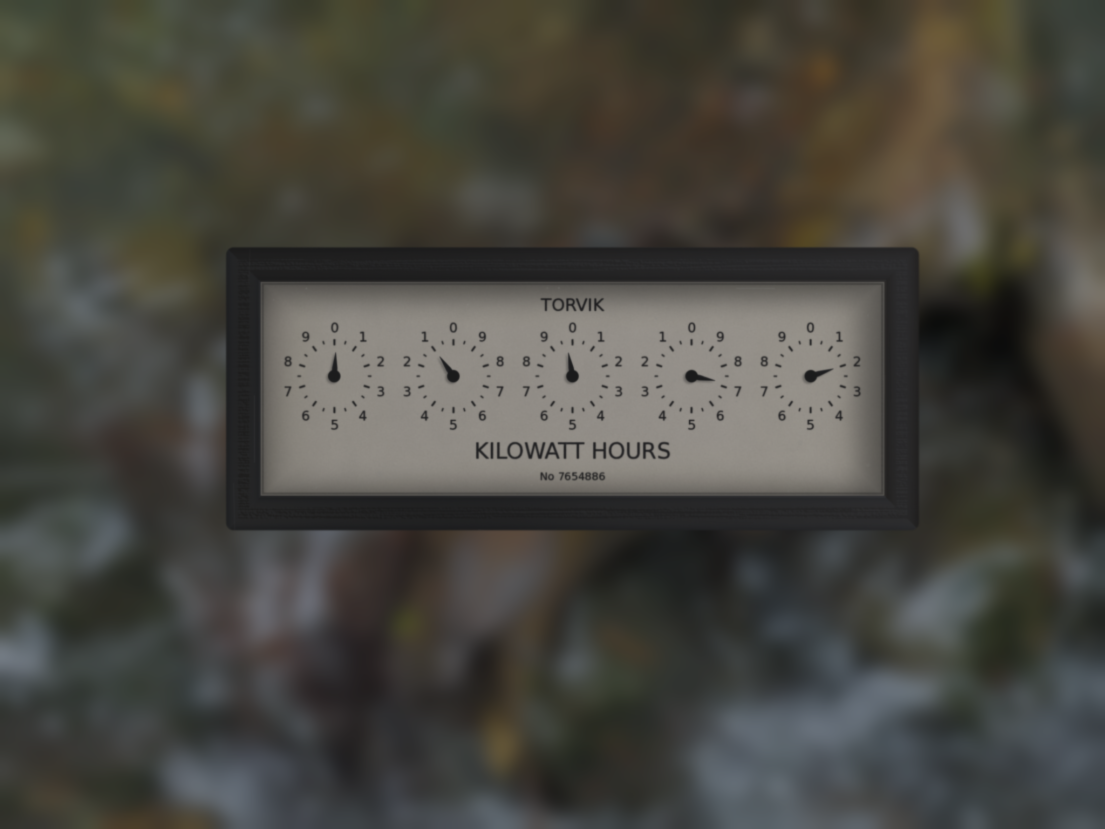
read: 972 kWh
